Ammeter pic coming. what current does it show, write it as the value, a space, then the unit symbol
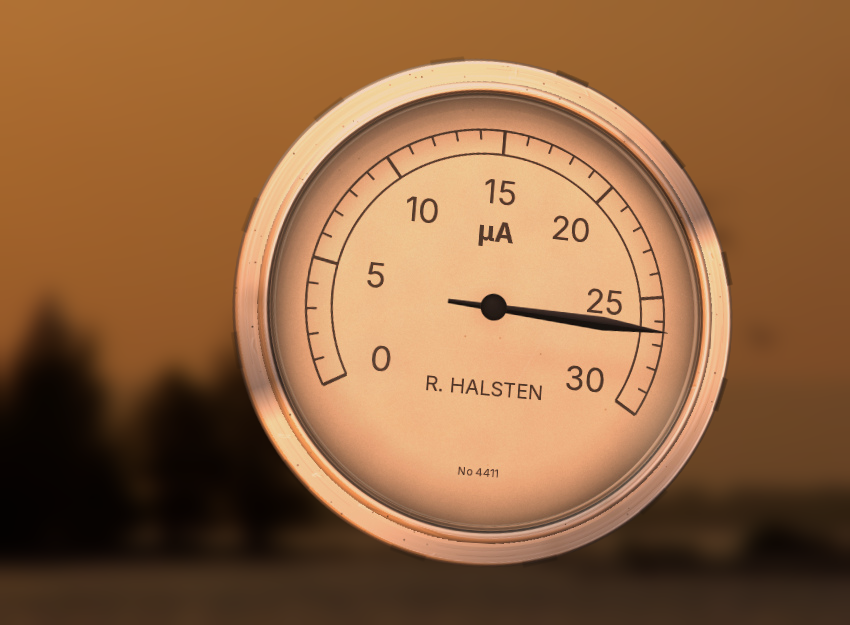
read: 26.5 µA
